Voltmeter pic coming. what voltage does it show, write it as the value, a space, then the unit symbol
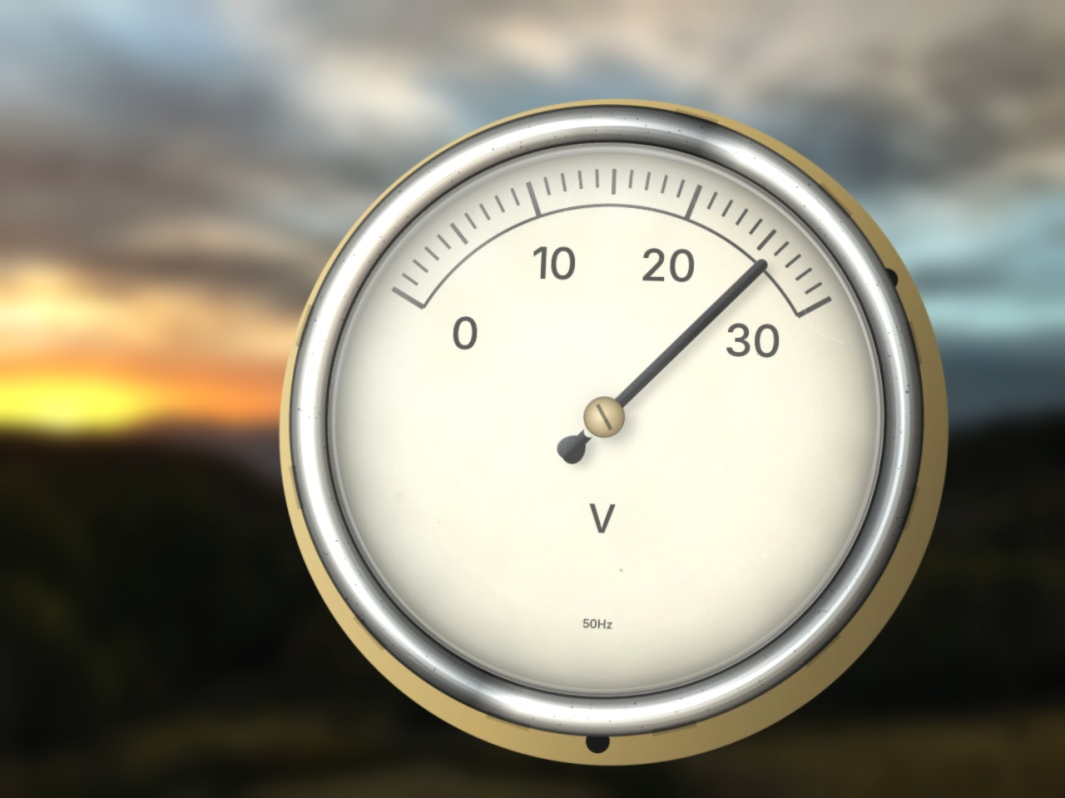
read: 26 V
